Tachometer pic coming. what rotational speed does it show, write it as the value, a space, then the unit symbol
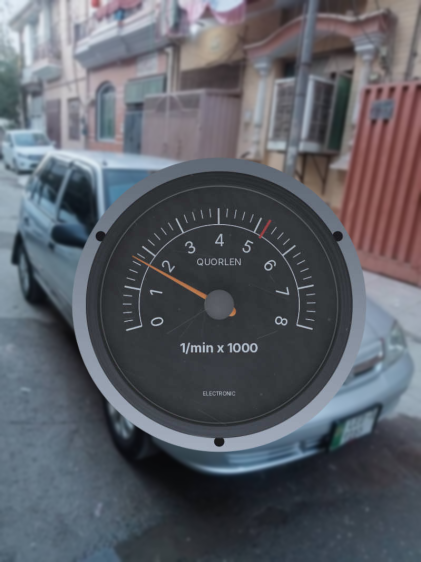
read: 1700 rpm
